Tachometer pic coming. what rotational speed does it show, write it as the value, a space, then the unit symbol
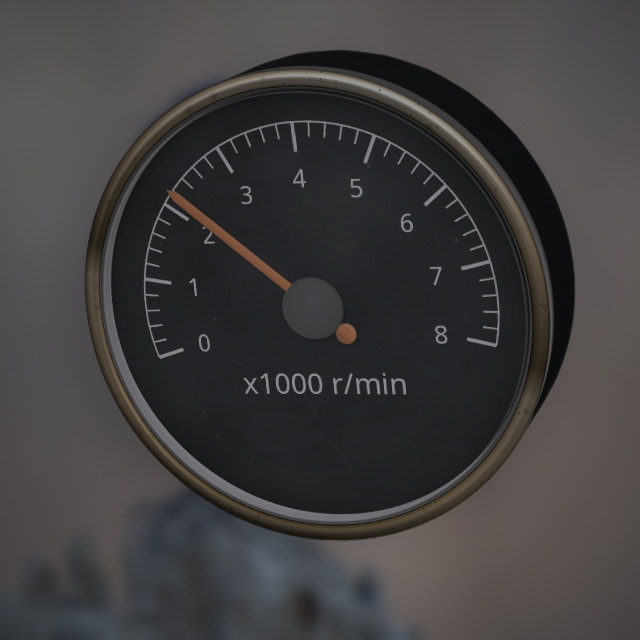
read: 2200 rpm
